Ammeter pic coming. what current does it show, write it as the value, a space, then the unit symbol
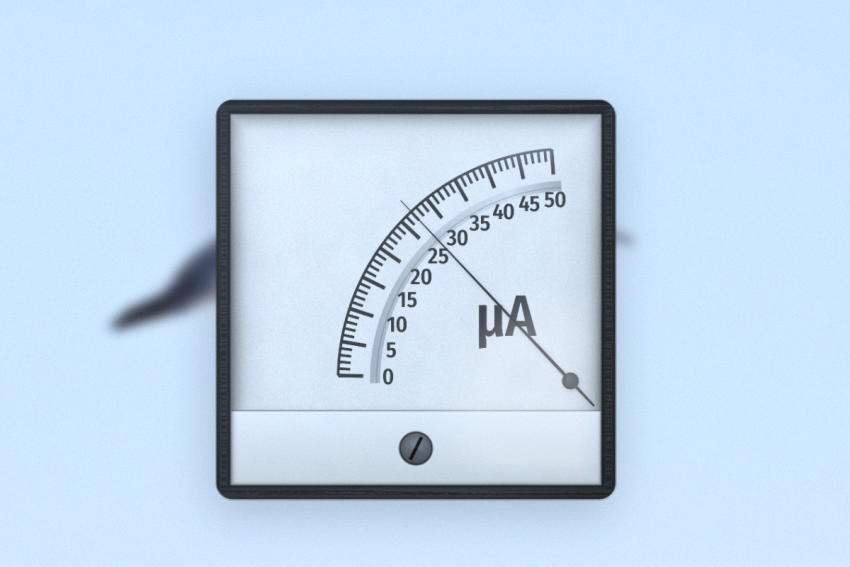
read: 27 µA
